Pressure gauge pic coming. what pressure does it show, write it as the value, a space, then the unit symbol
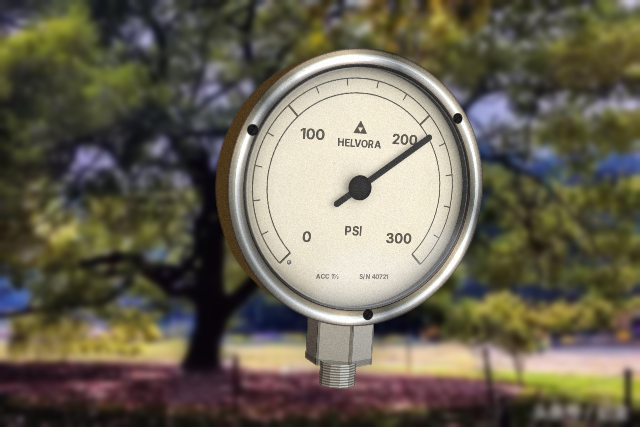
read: 210 psi
